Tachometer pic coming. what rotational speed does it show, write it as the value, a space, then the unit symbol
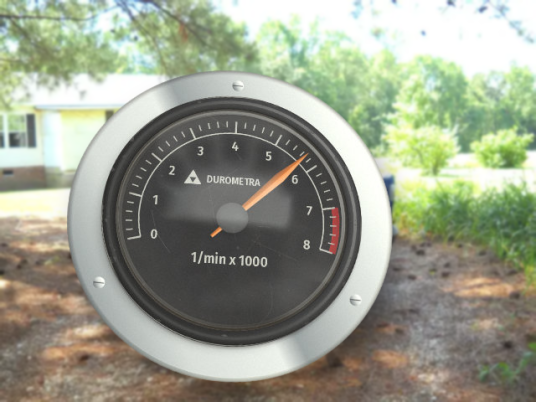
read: 5700 rpm
